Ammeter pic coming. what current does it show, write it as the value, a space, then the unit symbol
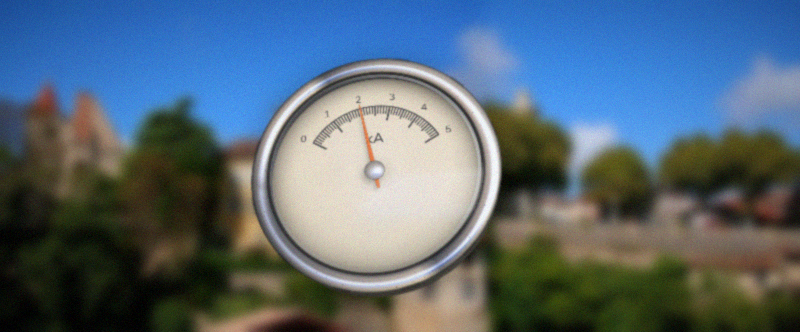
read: 2 kA
